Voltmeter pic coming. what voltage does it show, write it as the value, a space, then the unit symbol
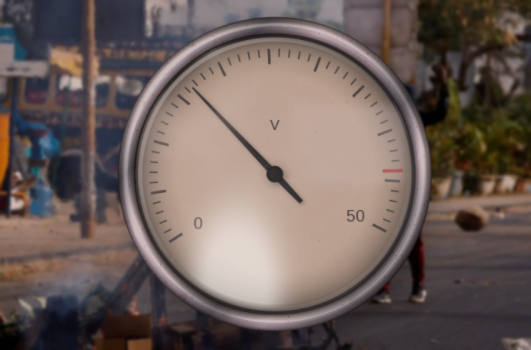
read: 16.5 V
